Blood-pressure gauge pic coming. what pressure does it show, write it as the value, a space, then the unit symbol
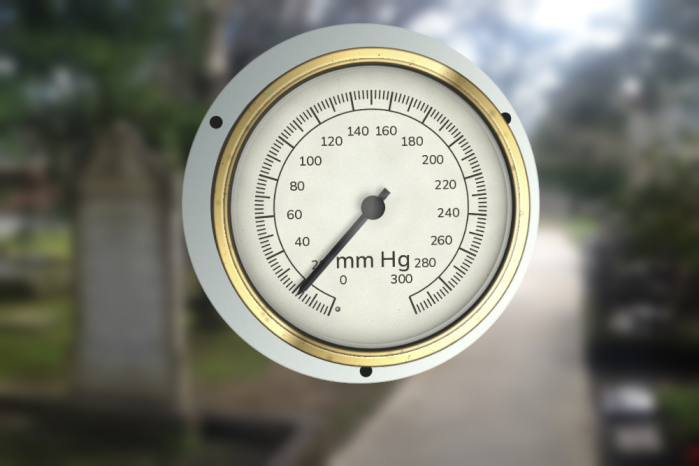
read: 18 mmHg
